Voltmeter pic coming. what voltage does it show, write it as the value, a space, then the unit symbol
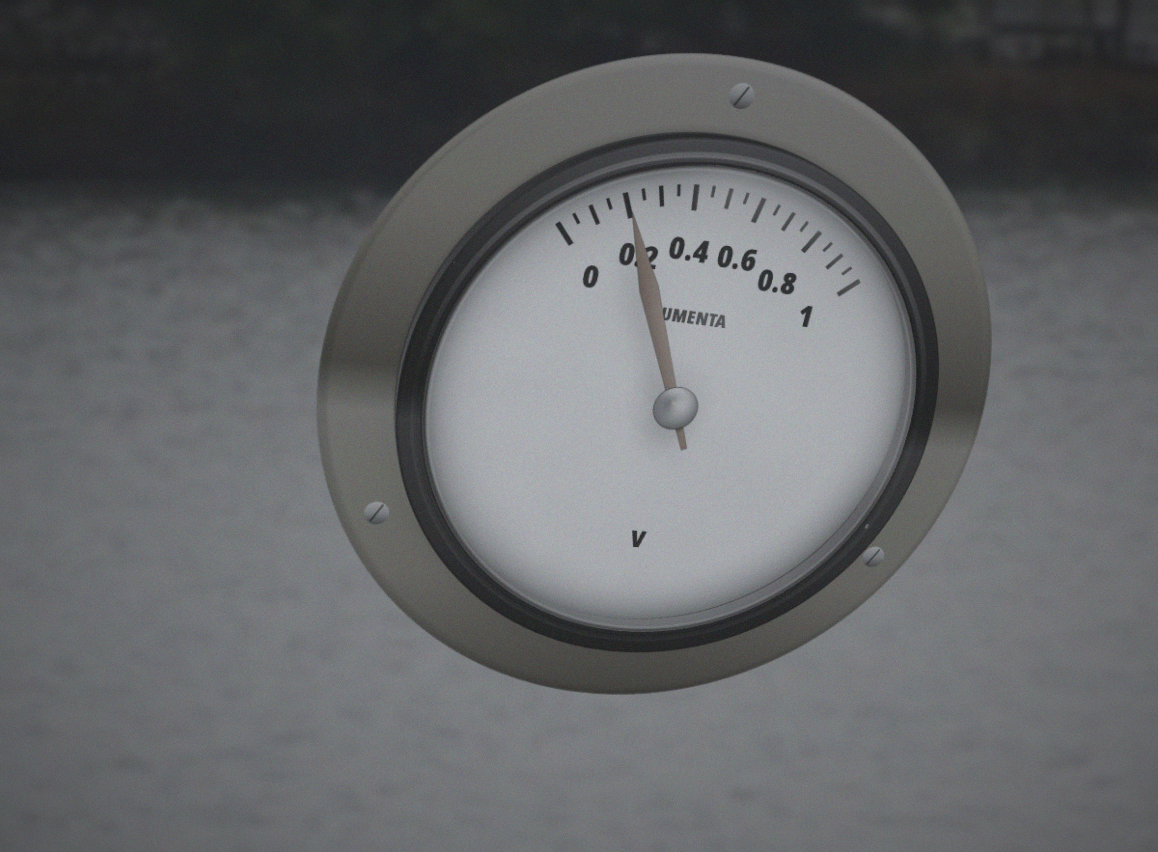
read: 0.2 V
